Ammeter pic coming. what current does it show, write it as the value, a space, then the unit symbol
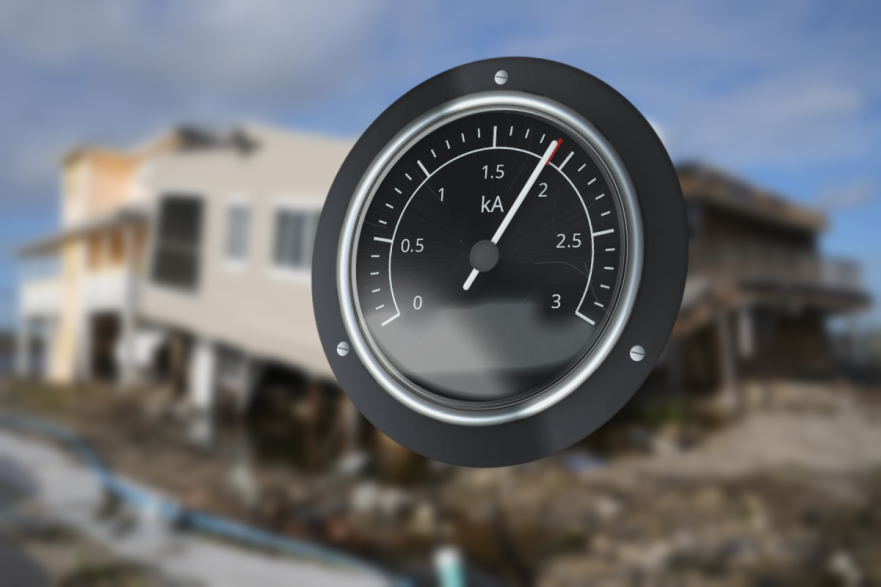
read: 1.9 kA
